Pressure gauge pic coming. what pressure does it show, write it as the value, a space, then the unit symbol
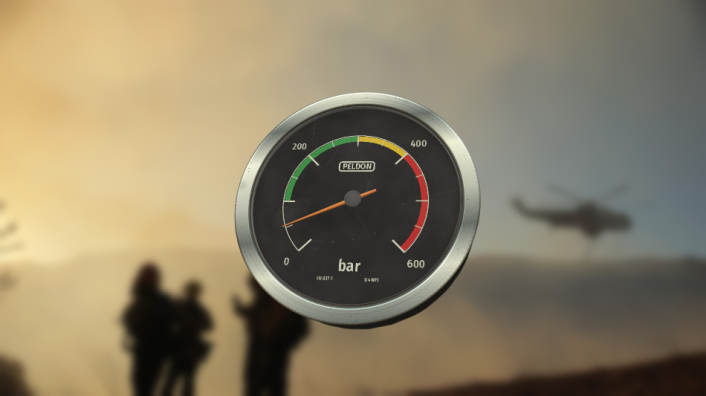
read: 50 bar
